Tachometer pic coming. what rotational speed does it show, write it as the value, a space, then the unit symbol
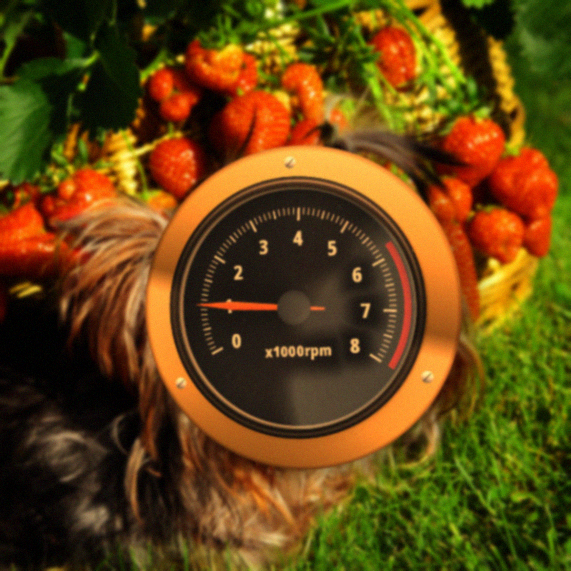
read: 1000 rpm
